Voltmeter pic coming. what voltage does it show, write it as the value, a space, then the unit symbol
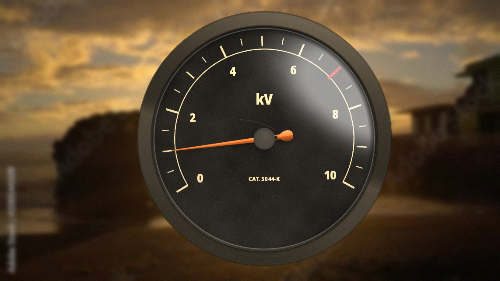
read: 1 kV
